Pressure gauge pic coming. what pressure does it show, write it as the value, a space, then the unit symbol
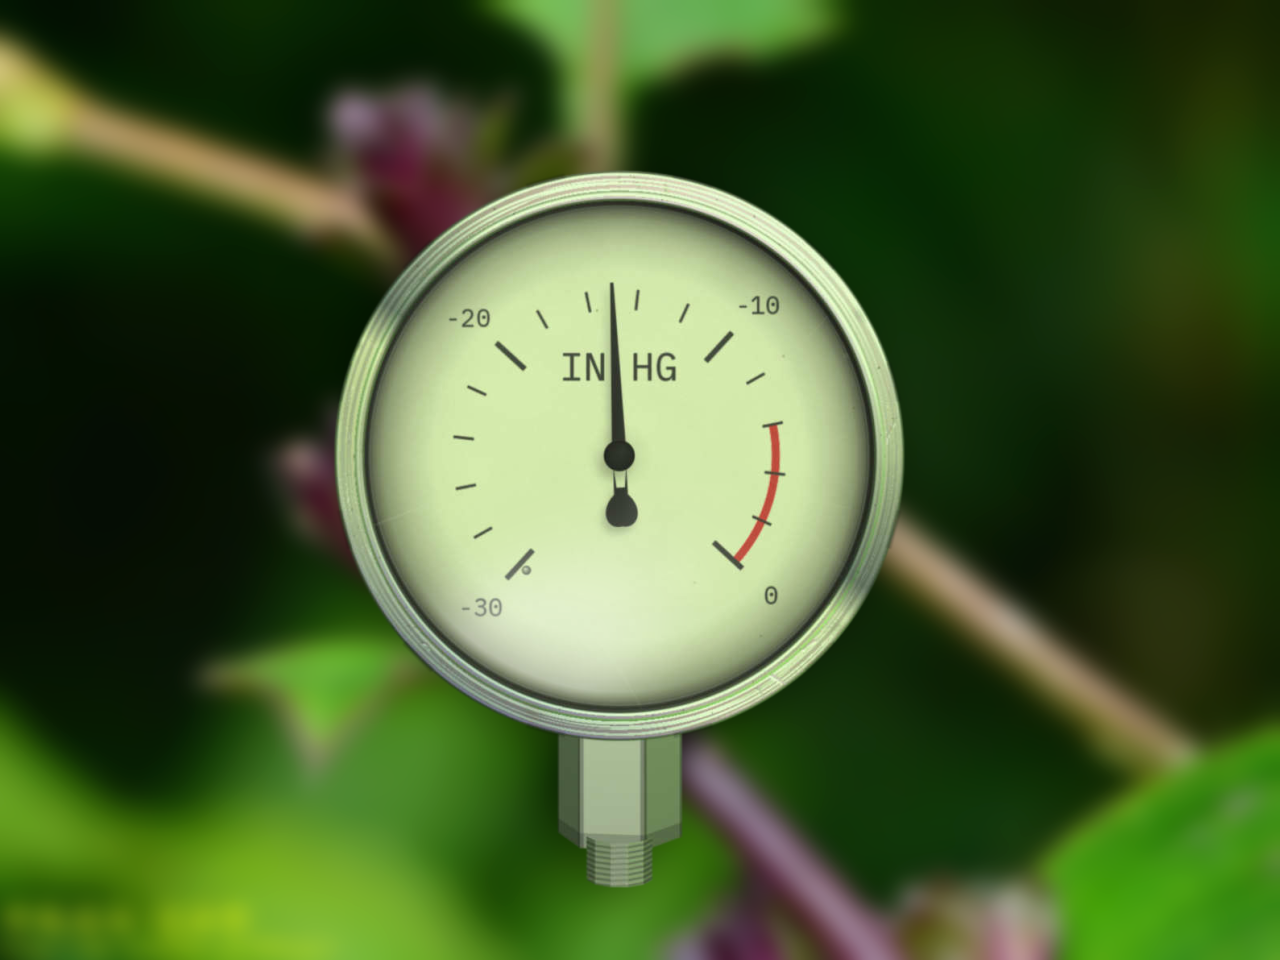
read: -15 inHg
